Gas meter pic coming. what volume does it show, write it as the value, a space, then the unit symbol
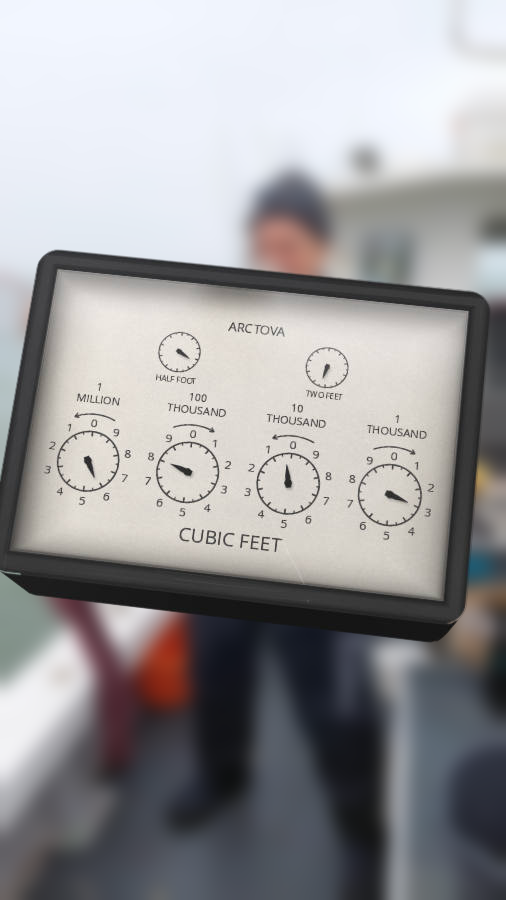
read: 580300 ft³
